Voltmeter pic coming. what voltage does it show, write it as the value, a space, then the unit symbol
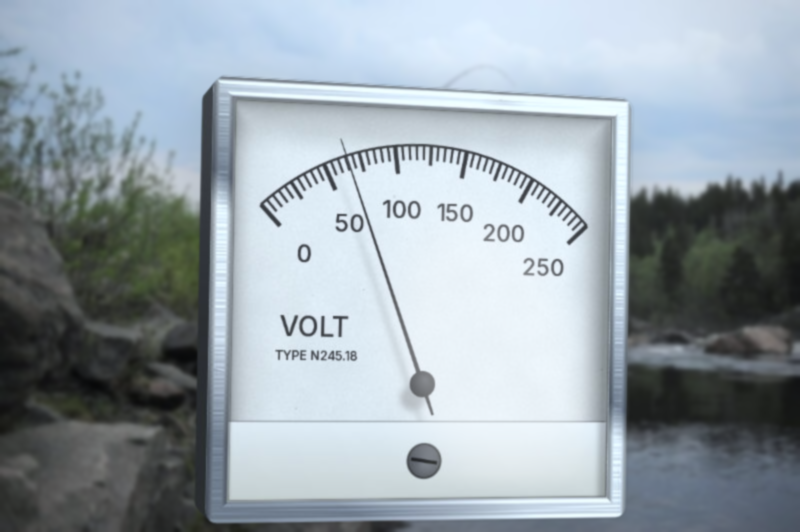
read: 65 V
